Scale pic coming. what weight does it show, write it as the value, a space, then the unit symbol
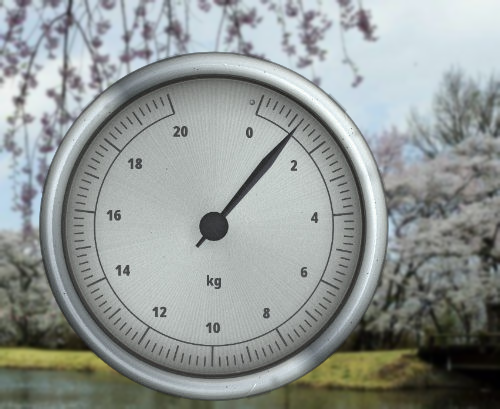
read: 1.2 kg
